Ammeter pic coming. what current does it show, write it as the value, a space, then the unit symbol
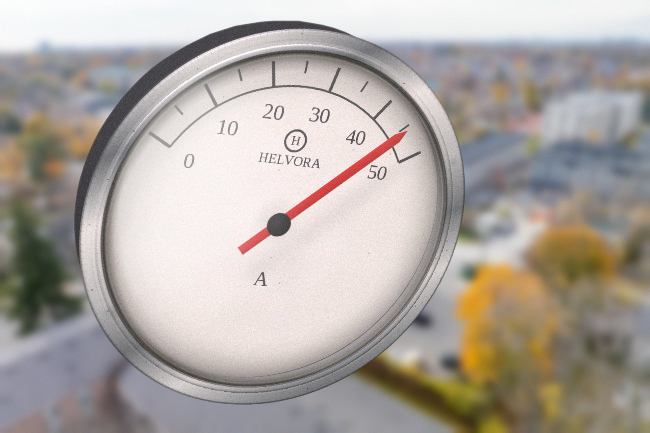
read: 45 A
